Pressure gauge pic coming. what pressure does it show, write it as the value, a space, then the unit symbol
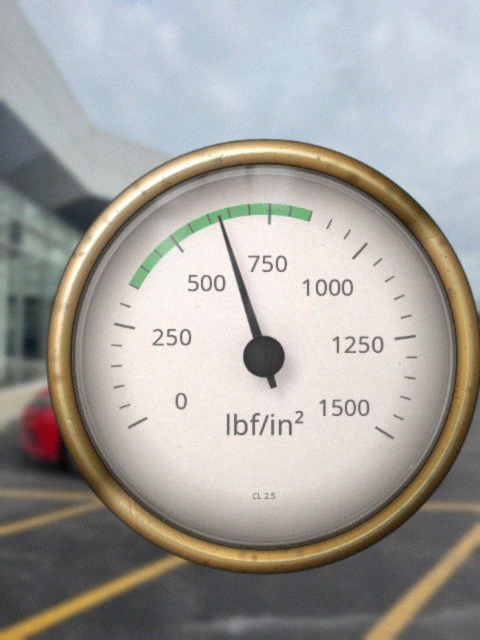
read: 625 psi
